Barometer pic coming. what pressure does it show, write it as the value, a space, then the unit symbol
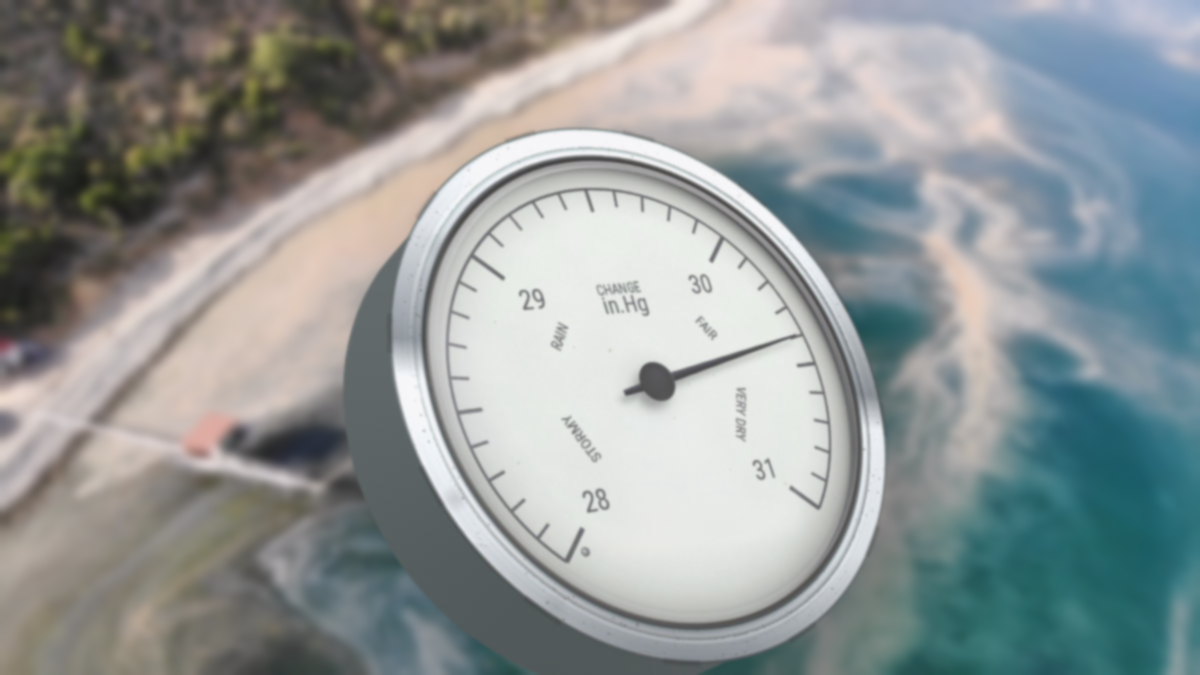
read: 30.4 inHg
